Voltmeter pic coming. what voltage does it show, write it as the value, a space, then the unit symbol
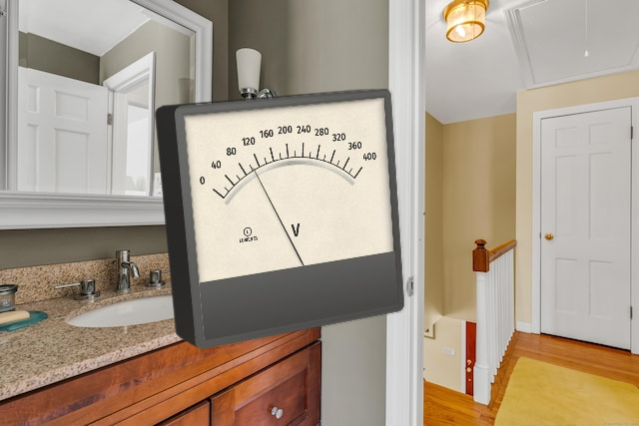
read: 100 V
